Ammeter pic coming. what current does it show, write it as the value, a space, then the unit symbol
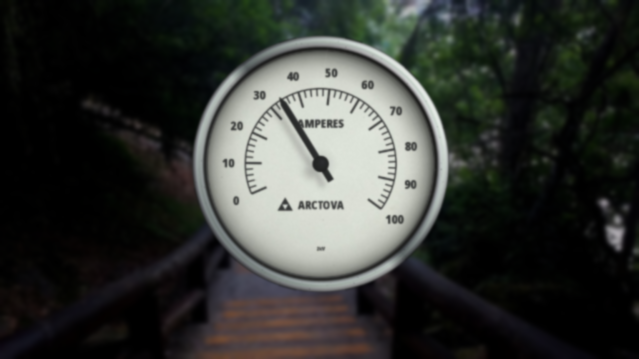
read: 34 A
